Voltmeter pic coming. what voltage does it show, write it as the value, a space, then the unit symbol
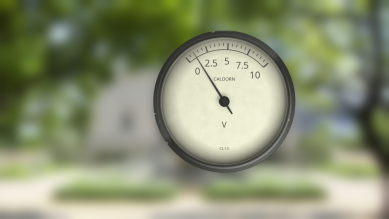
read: 1 V
